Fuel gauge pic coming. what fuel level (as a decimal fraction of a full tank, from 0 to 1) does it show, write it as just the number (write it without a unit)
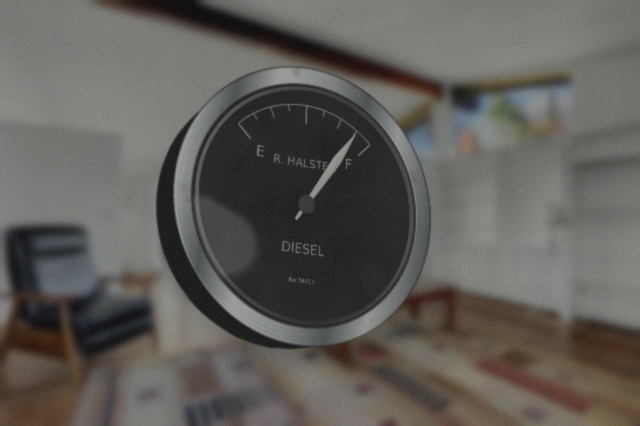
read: 0.875
